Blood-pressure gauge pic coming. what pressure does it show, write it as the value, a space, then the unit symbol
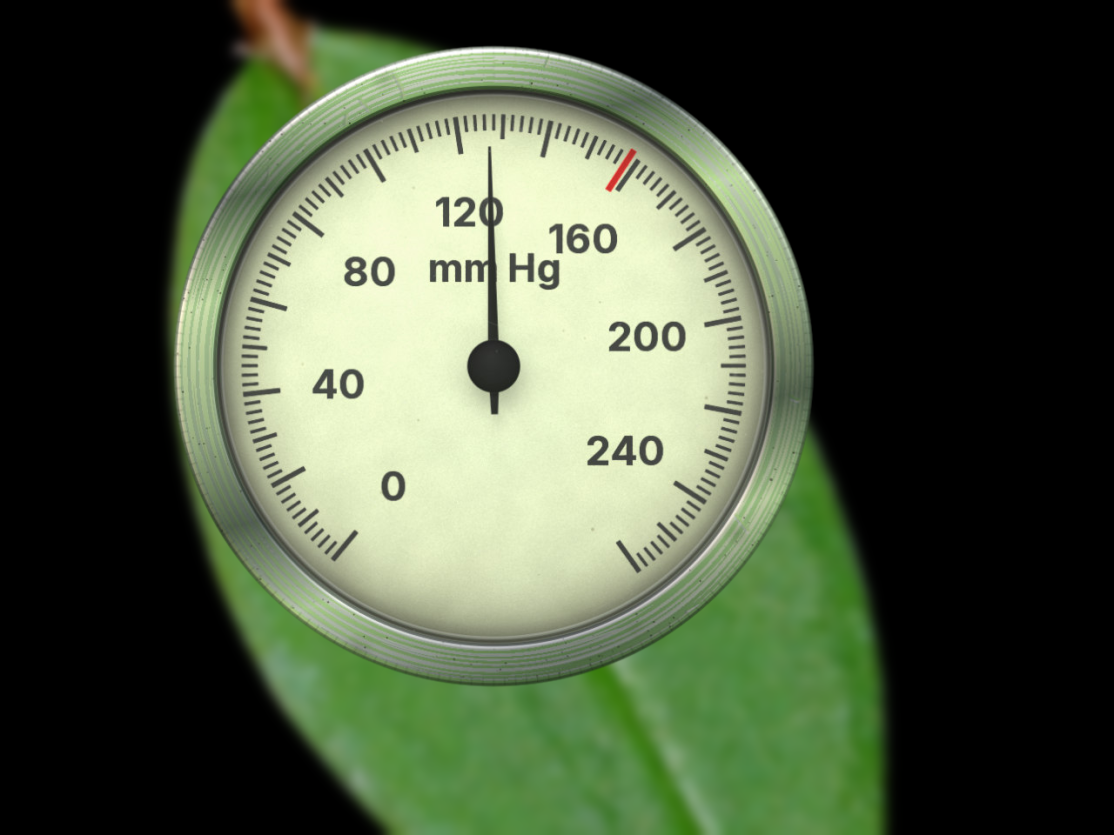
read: 127 mmHg
